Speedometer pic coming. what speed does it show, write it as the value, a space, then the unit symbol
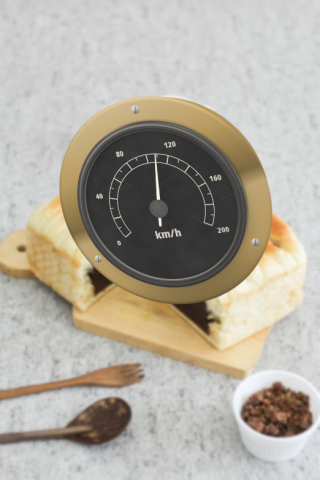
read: 110 km/h
